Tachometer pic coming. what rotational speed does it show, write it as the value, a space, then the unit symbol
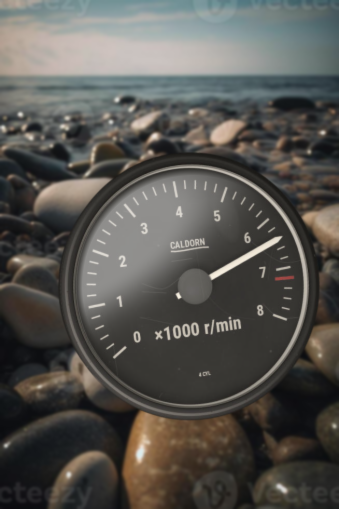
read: 6400 rpm
